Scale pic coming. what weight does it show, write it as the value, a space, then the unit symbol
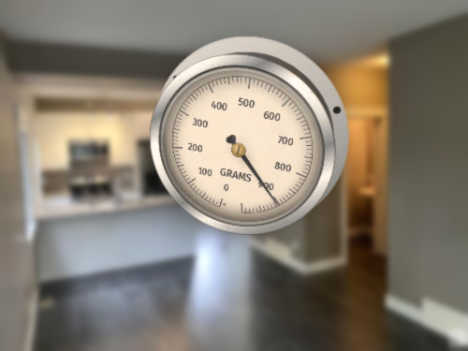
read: 900 g
